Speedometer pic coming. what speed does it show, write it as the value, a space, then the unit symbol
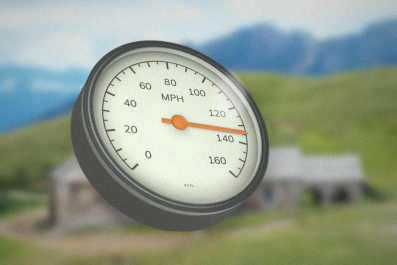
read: 135 mph
